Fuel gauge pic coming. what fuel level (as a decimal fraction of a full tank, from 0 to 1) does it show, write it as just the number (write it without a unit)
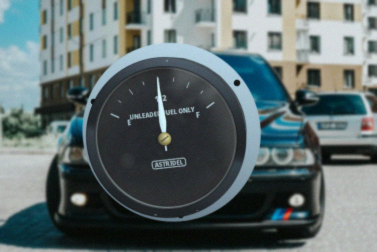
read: 0.5
